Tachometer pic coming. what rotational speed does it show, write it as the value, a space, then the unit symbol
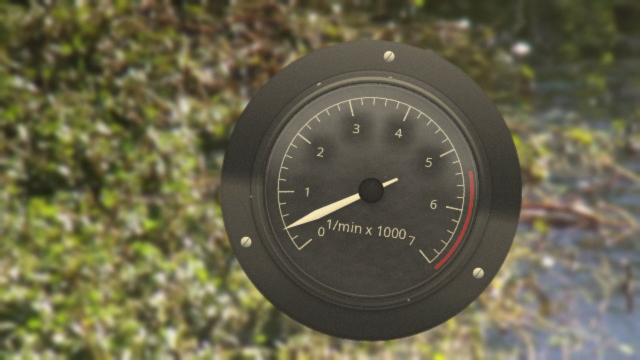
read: 400 rpm
